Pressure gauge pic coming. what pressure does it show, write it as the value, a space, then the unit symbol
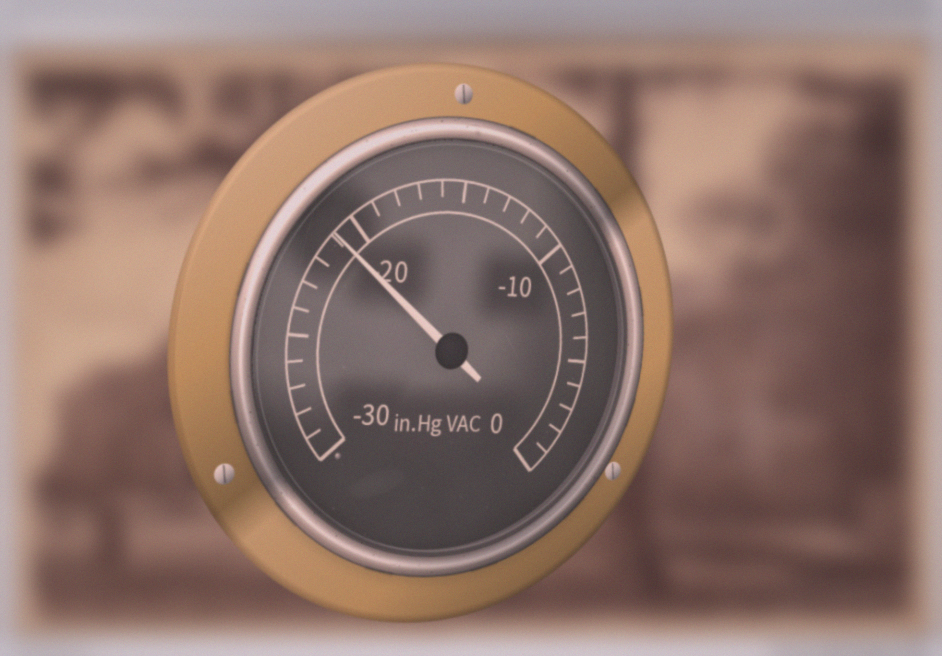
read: -21 inHg
